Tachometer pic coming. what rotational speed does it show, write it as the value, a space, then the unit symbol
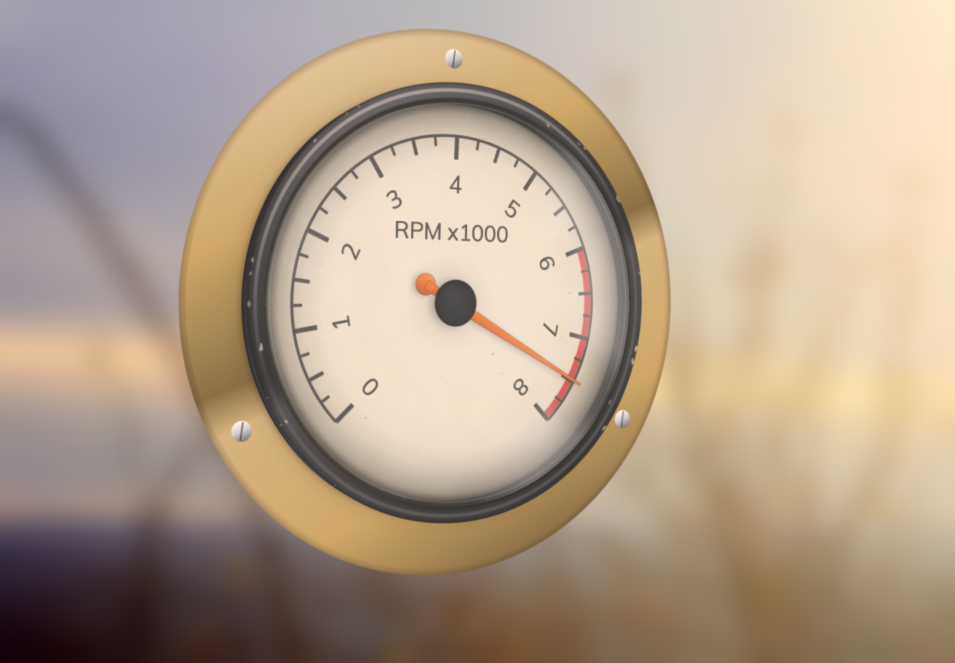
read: 7500 rpm
